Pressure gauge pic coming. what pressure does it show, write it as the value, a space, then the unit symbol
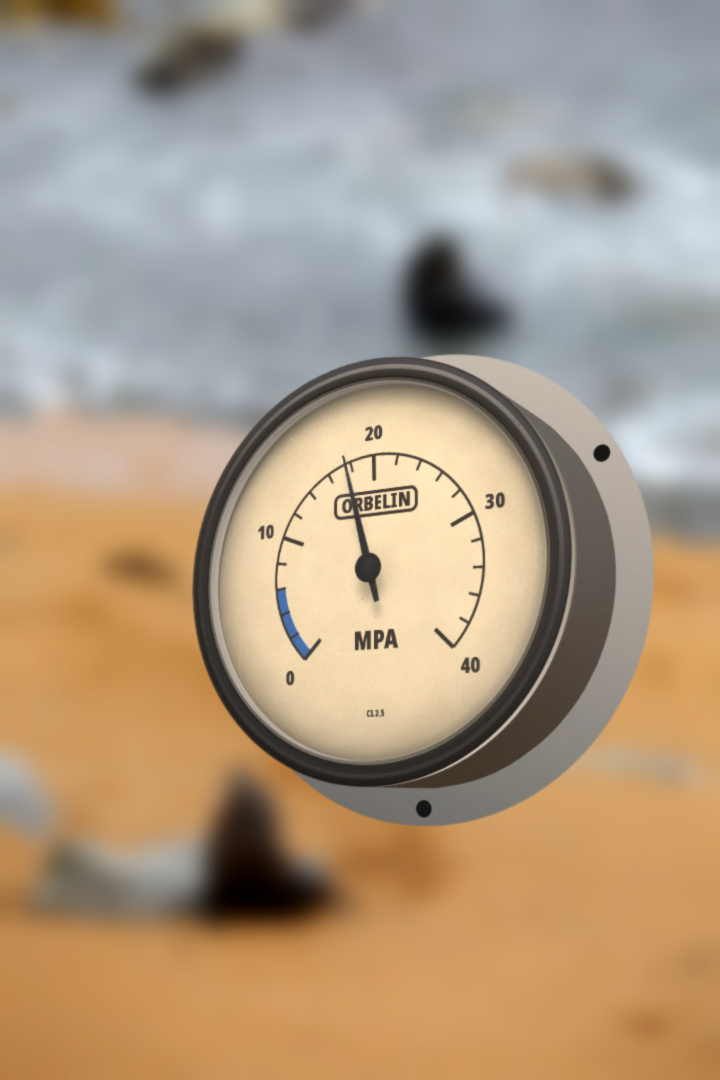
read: 18 MPa
